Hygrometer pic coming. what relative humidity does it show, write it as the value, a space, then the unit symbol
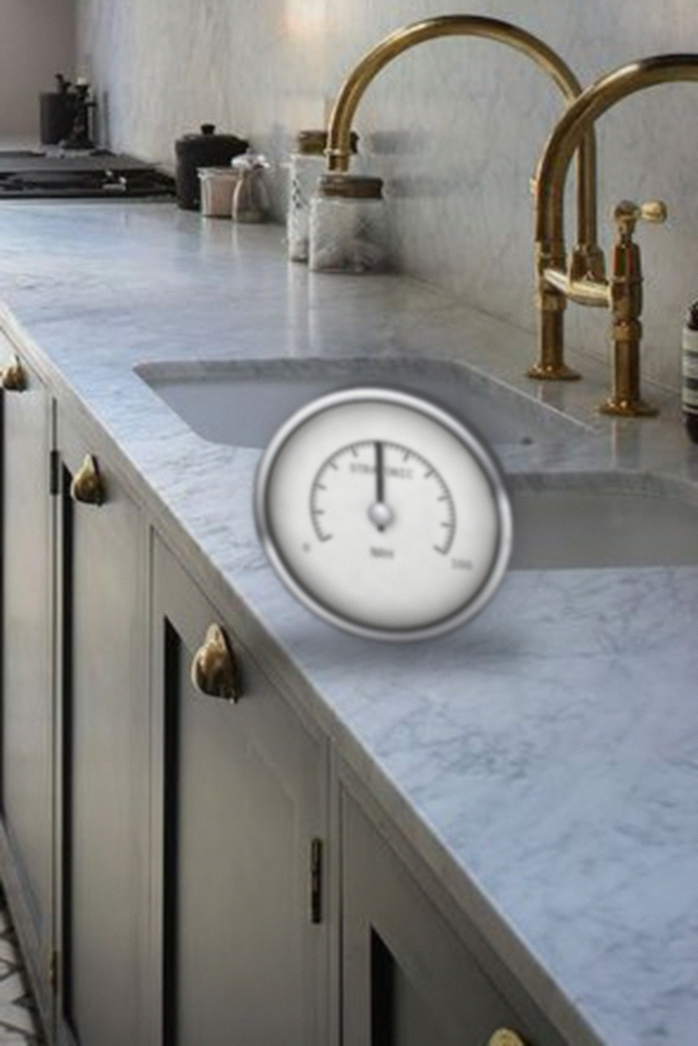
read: 50 %
